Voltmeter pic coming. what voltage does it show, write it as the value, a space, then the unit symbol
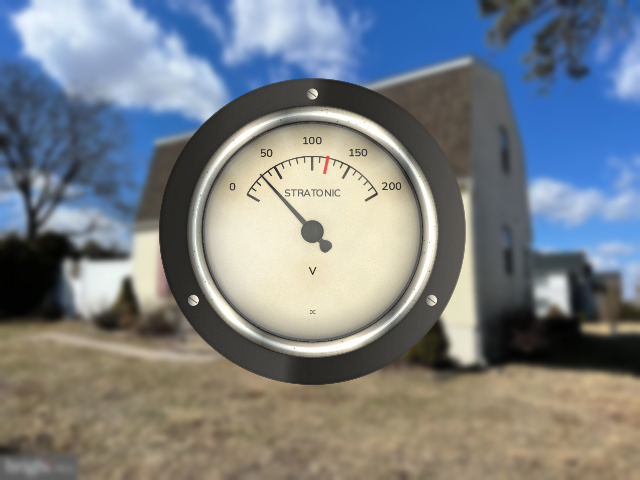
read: 30 V
